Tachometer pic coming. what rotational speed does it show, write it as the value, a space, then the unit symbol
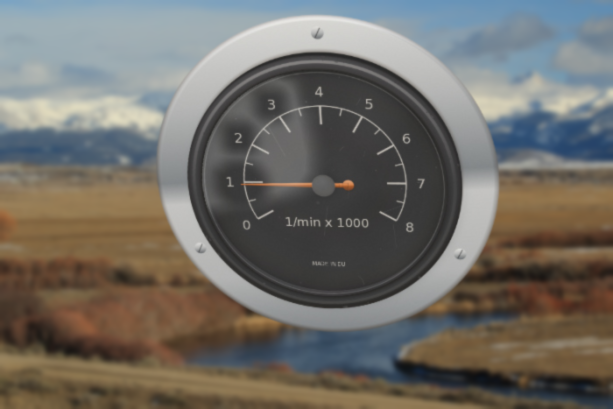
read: 1000 rpm
